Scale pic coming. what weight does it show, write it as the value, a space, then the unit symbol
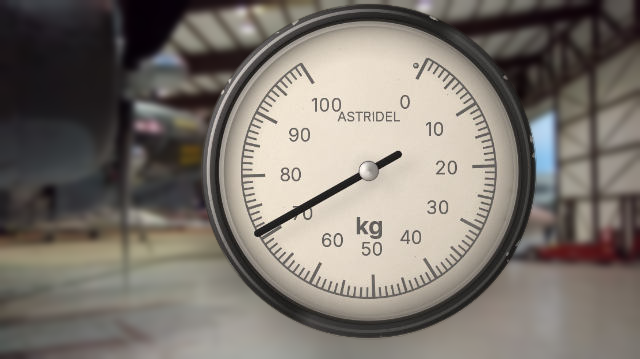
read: 71 kg
